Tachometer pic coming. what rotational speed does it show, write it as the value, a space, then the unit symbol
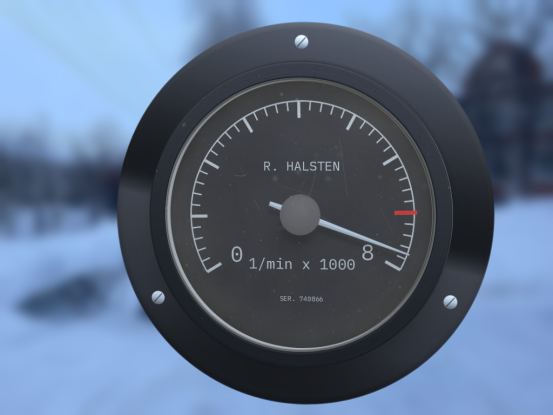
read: 7700 rpm
